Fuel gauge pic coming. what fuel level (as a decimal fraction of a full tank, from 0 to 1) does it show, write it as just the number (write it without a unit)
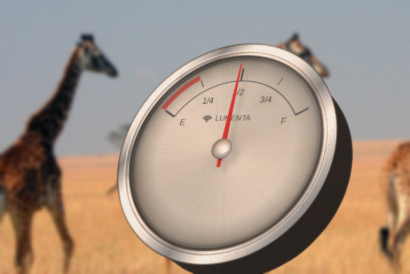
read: 0.5
